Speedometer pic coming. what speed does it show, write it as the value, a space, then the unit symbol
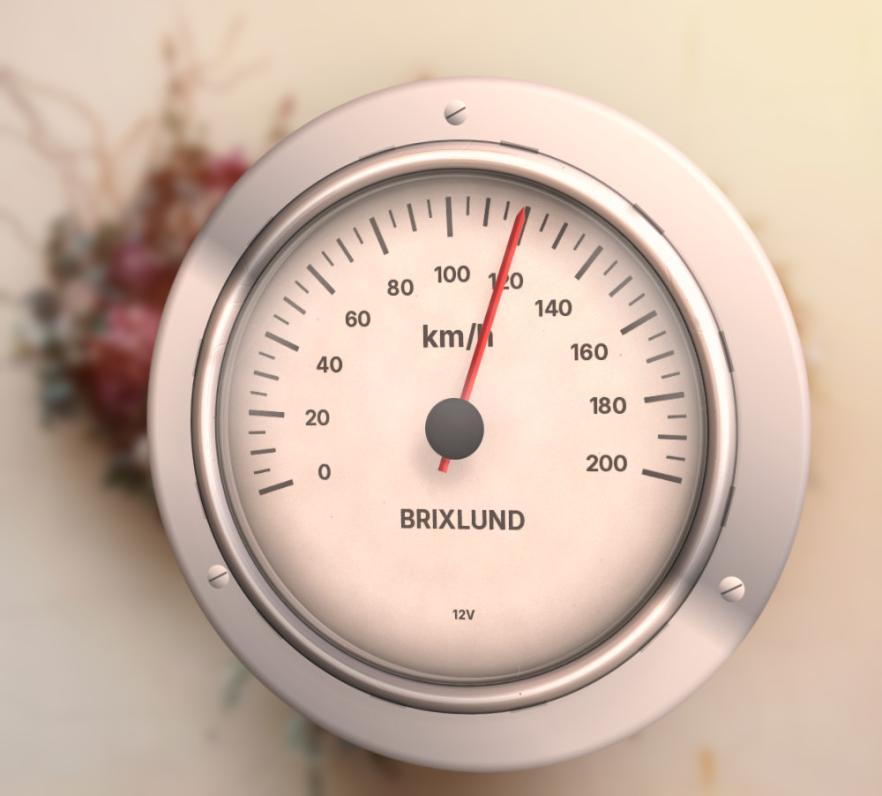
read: 120 km/h
